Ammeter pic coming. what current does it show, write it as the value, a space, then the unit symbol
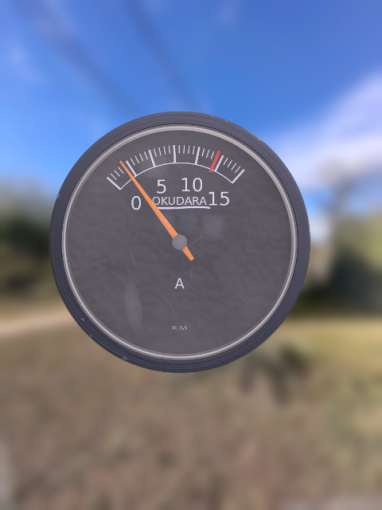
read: 2 A
